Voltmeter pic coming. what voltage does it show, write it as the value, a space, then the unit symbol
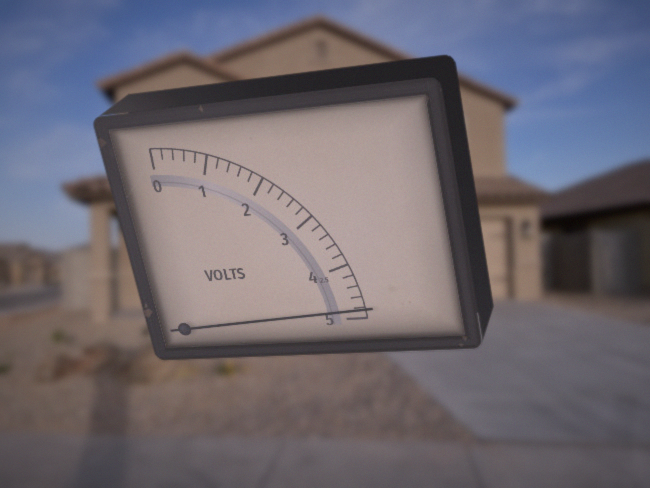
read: 4.8 V
